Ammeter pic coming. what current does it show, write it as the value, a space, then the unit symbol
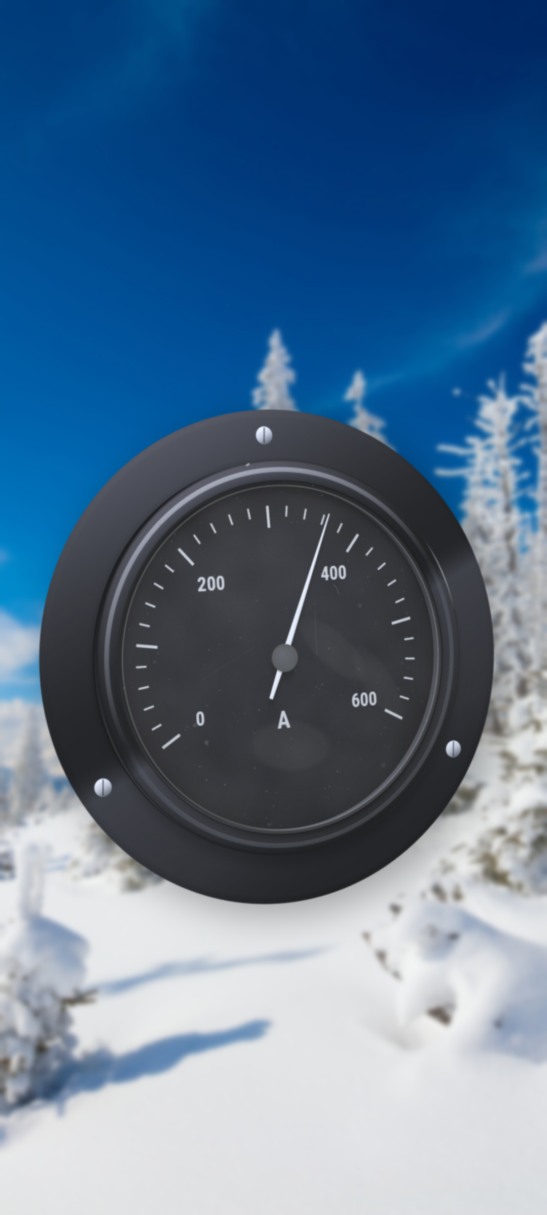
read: 360 A
